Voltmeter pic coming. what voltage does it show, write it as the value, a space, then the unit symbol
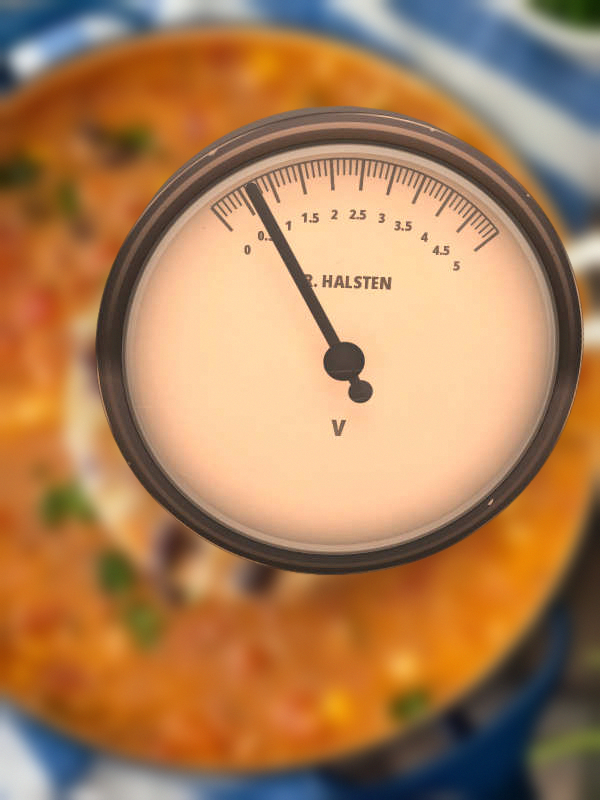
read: 0.7 V
